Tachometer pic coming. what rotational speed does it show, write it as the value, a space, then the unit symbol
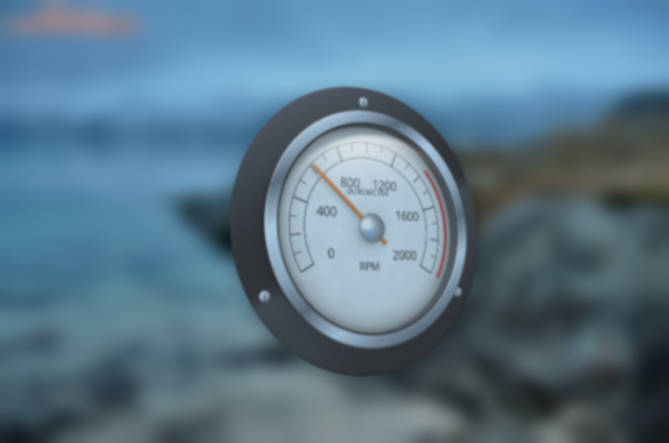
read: 600 rpm
